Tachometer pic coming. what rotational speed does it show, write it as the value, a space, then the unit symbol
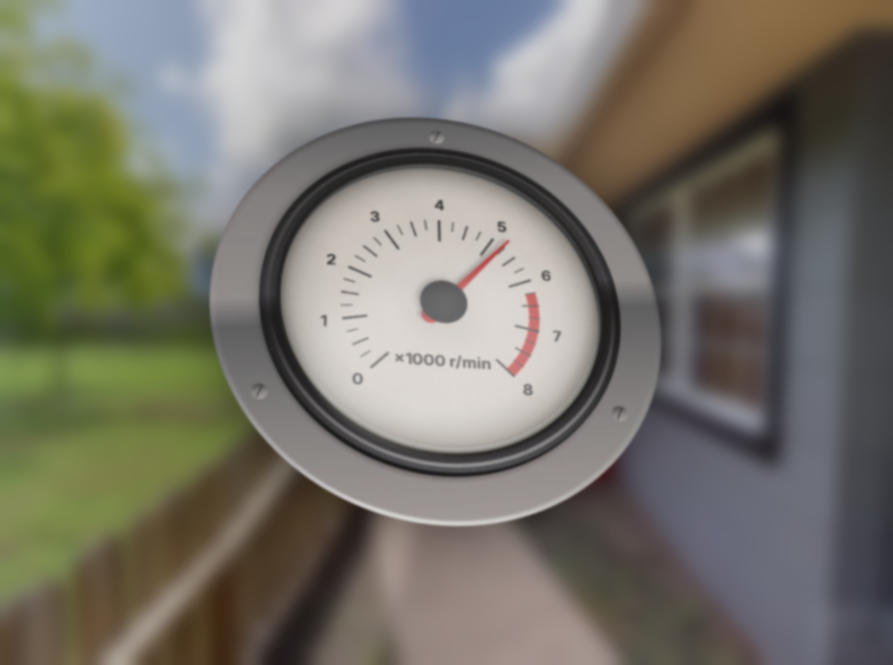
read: 5250 rpm
